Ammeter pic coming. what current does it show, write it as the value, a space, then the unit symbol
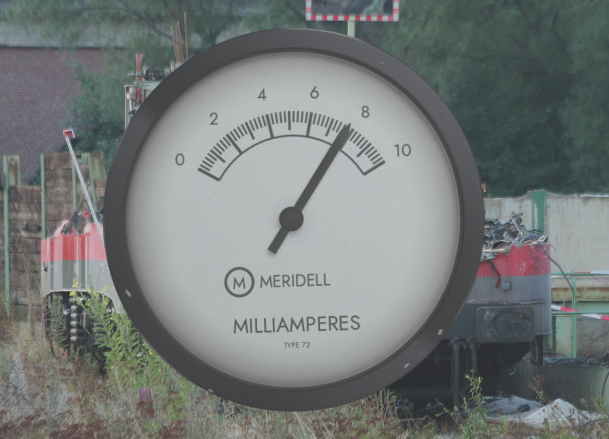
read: 7.8 mA
